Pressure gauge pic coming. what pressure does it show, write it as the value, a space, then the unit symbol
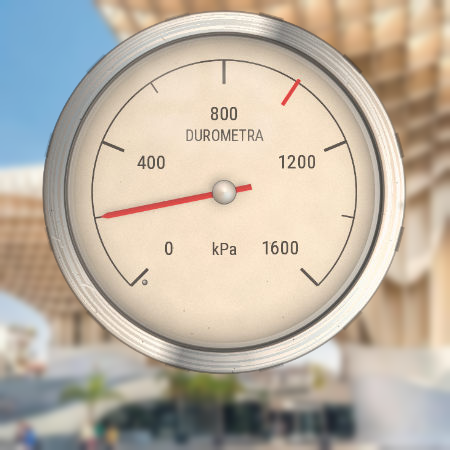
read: 200 kPa
